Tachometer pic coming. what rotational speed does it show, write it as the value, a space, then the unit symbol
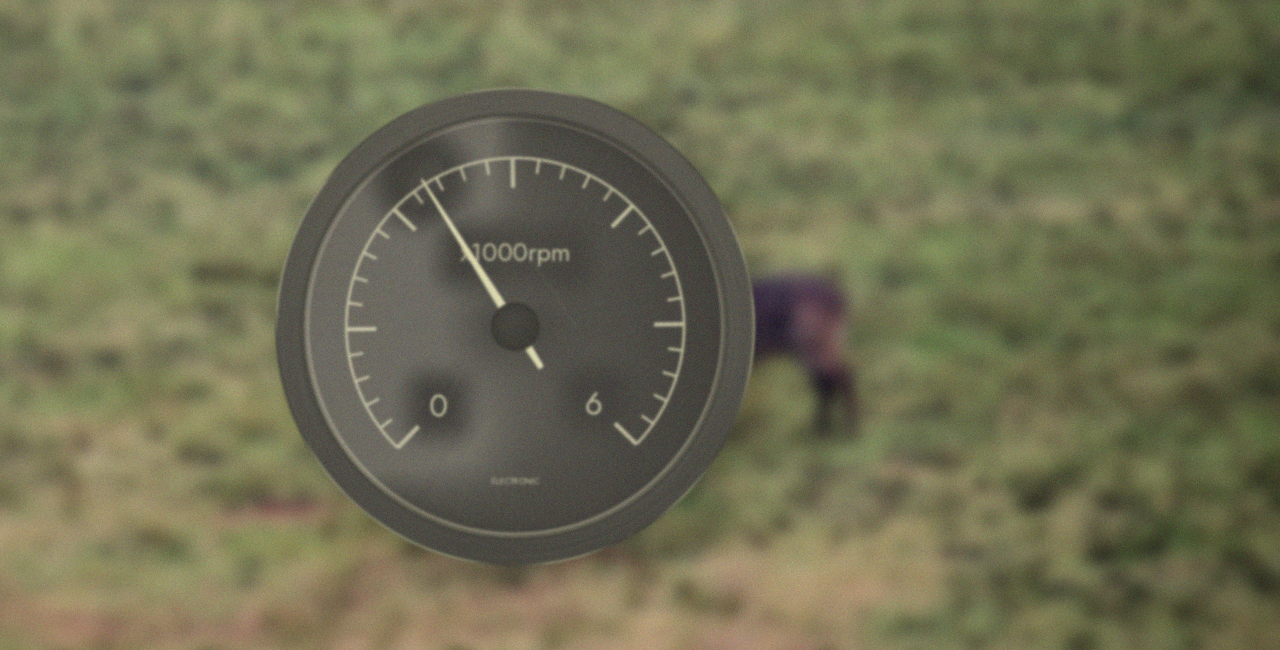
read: 2300 rpm
